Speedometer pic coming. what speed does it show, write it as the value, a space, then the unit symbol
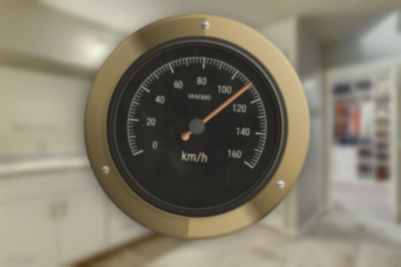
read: 110 km/h
